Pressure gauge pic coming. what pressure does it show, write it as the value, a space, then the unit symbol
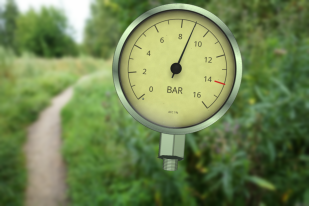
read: 9 bar
